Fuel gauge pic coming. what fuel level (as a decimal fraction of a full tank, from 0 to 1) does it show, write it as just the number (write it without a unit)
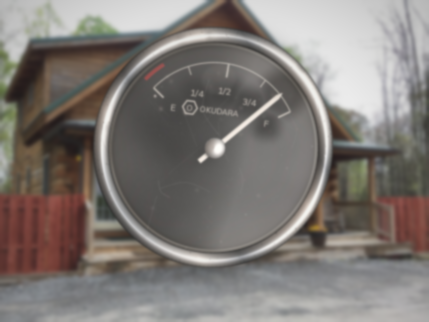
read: 0.875
